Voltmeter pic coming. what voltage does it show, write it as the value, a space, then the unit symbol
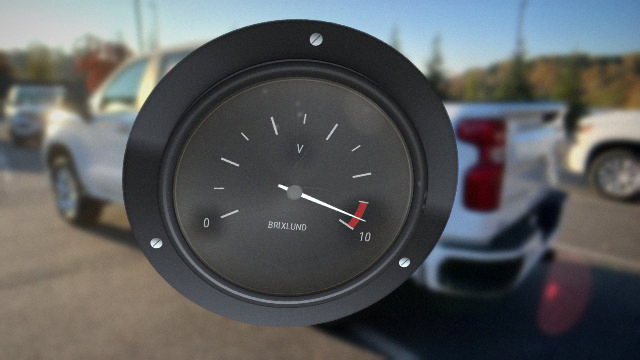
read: 9.5 V
